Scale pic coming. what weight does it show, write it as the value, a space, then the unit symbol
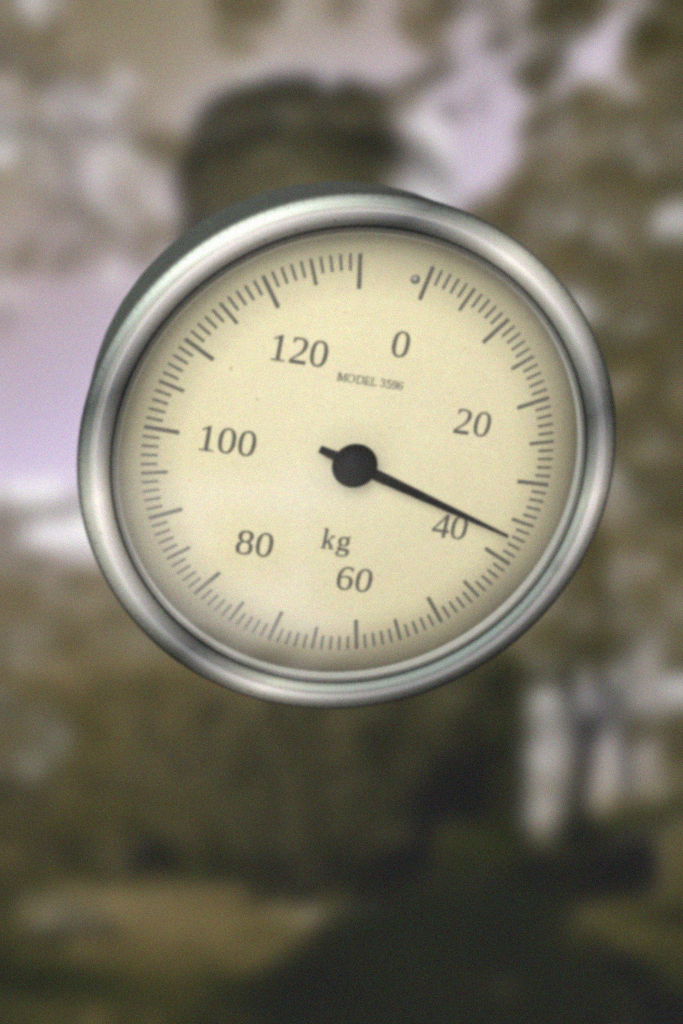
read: 37 kg
